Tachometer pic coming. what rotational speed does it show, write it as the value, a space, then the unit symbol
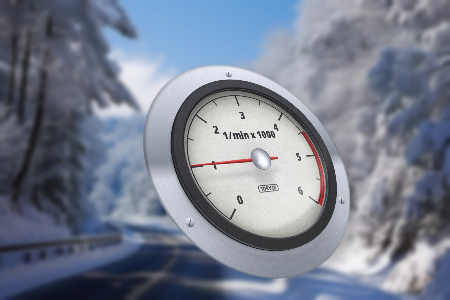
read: 1000 rpm
